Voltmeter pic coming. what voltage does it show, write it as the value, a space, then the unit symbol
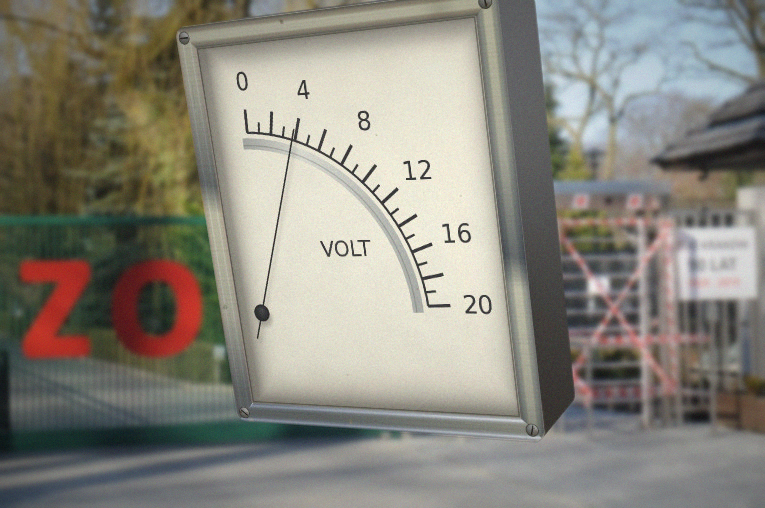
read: 4 V
